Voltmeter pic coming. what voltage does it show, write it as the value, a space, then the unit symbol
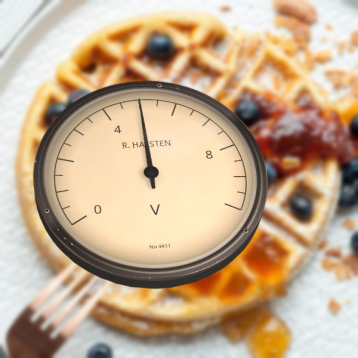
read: 5 V
